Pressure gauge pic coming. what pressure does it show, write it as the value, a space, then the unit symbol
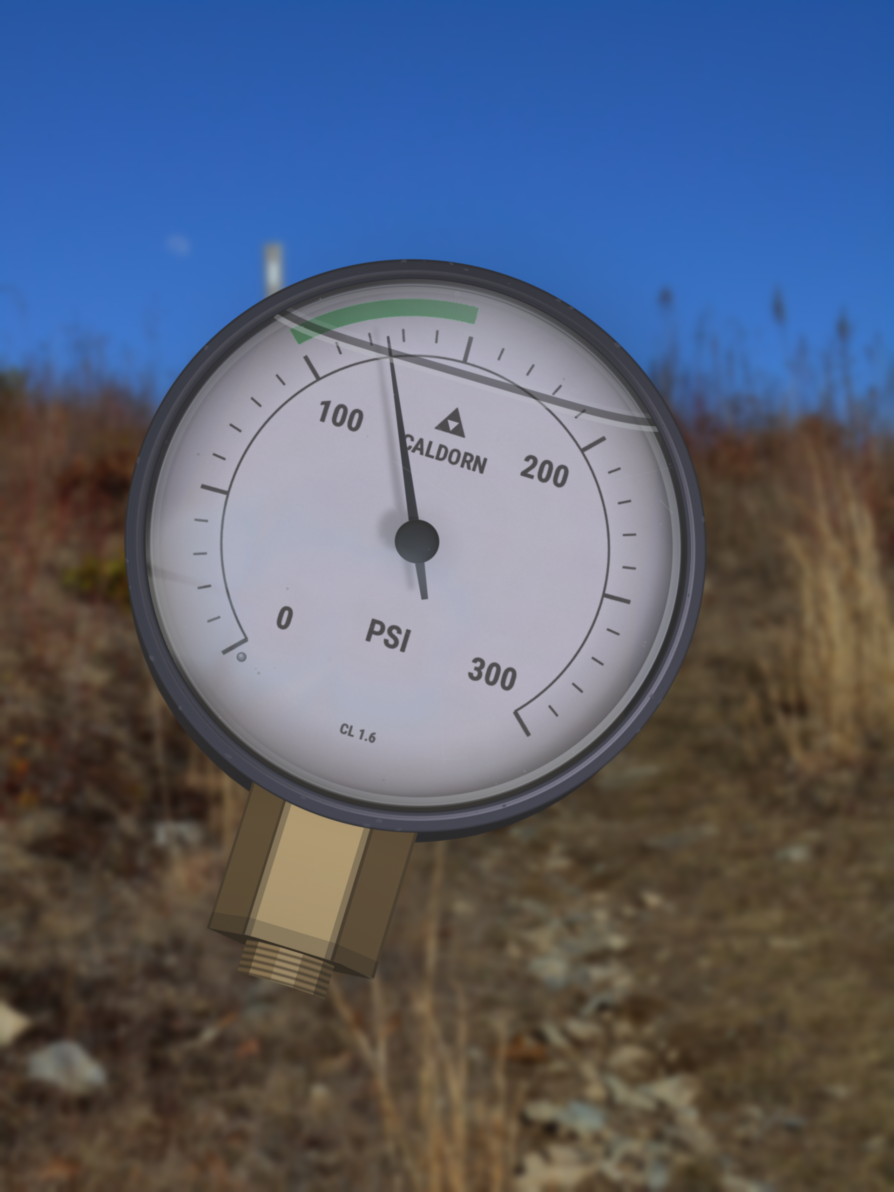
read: 125 psi
